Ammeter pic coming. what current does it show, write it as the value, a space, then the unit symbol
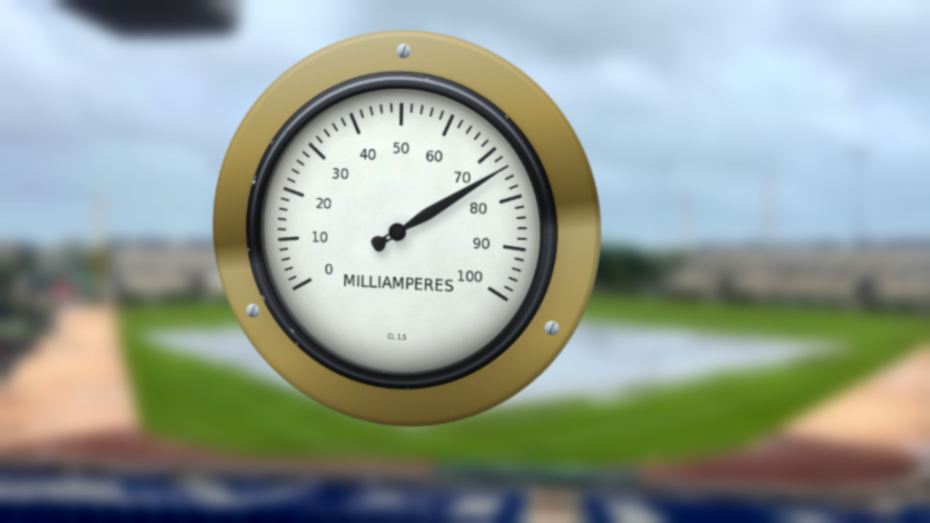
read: 74 mA
